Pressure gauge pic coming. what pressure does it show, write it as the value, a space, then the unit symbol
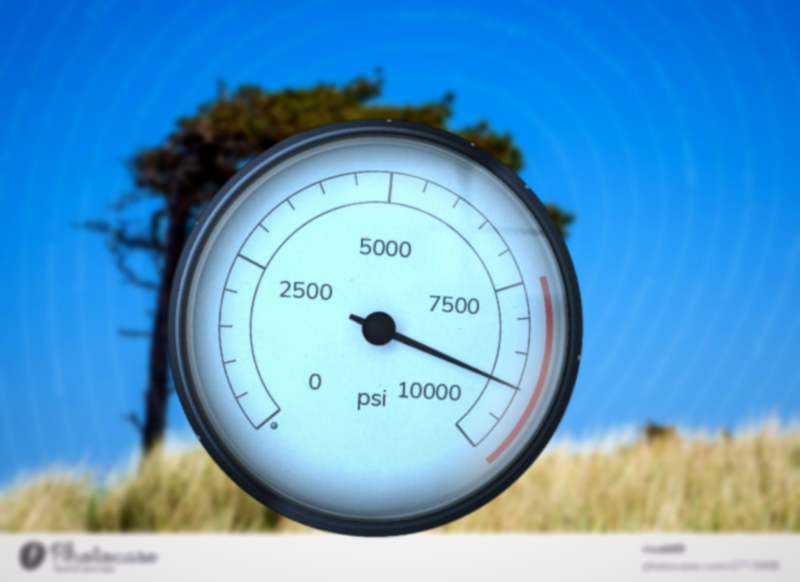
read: 9000 psi
